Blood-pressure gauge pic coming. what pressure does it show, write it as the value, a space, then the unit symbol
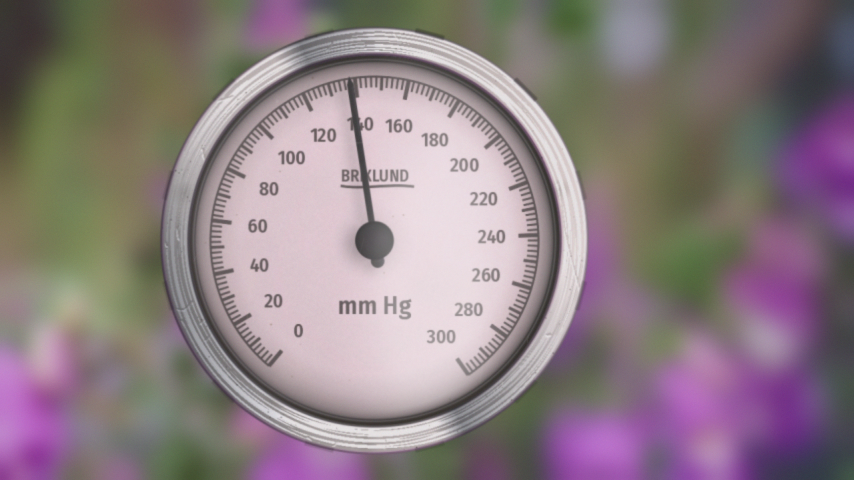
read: 138 mmHg
